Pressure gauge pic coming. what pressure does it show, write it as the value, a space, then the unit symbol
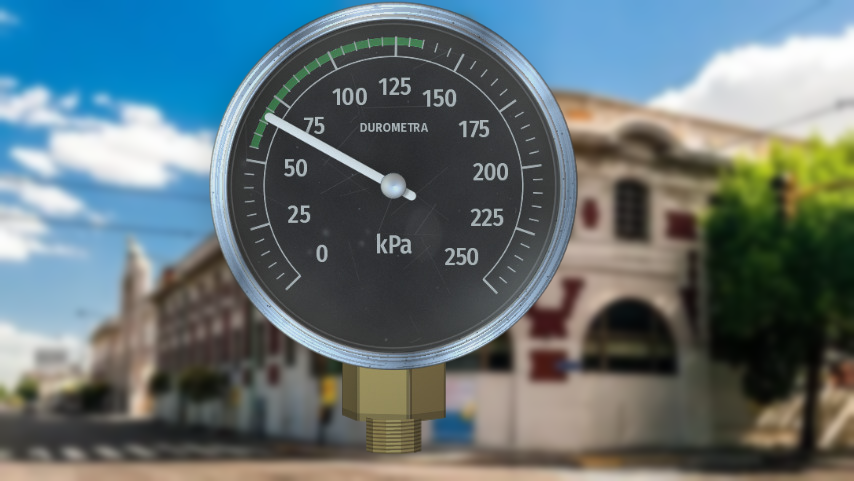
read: 67.5 kPa
